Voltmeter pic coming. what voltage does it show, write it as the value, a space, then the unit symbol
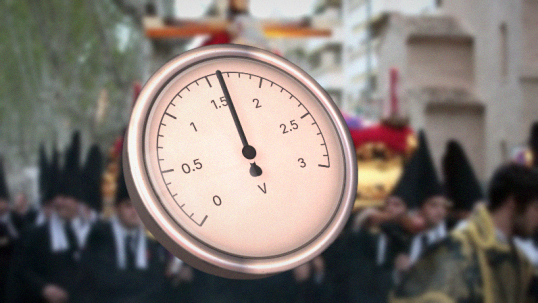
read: 1.6 V
